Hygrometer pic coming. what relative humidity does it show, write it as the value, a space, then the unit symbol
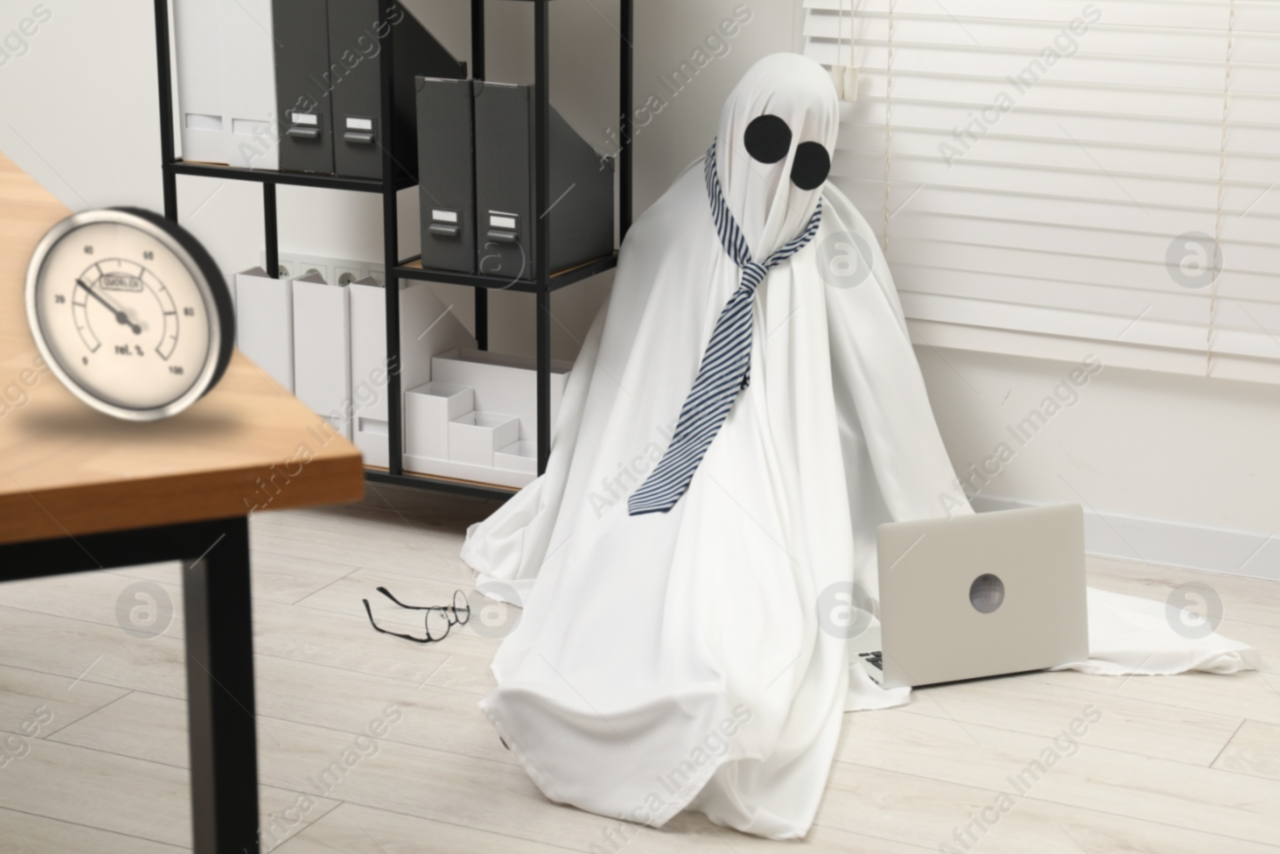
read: 30 %
